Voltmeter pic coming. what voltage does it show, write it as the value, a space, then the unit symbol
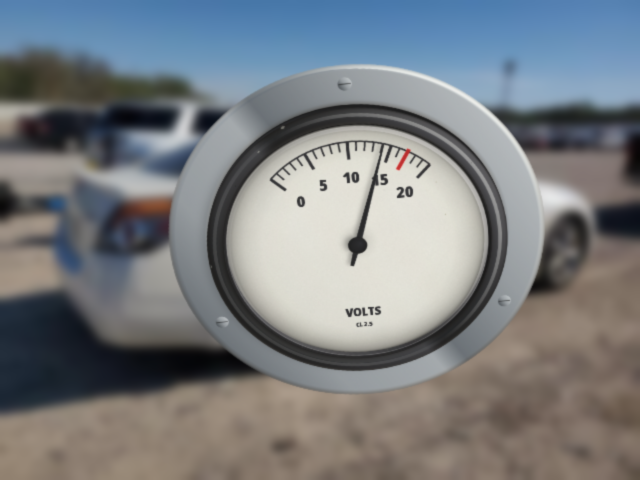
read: 14 V
